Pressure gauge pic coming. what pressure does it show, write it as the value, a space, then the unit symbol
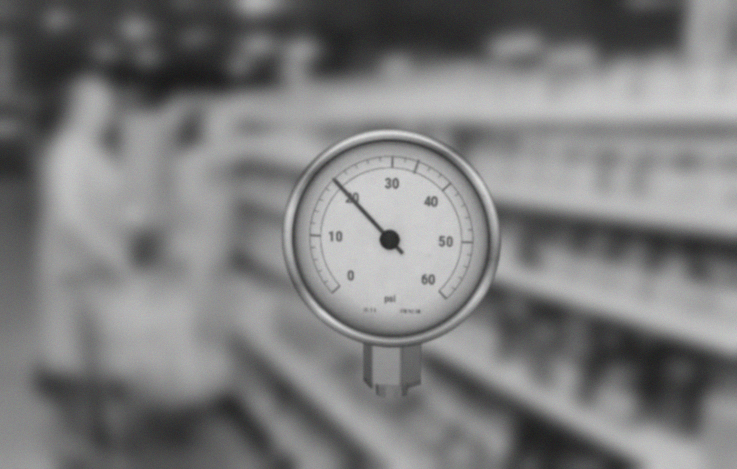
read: 20 psi
